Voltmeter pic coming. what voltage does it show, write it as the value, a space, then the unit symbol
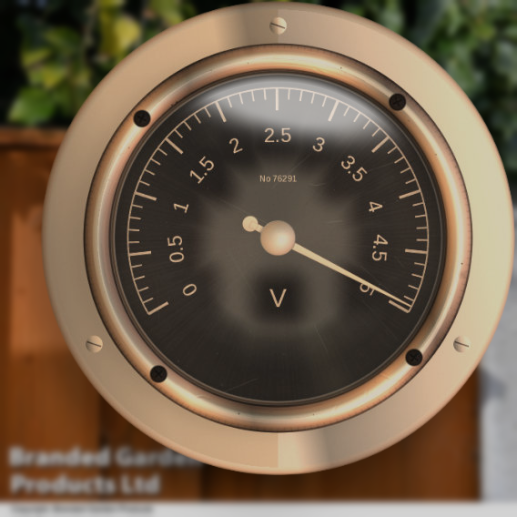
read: 4.95 V
